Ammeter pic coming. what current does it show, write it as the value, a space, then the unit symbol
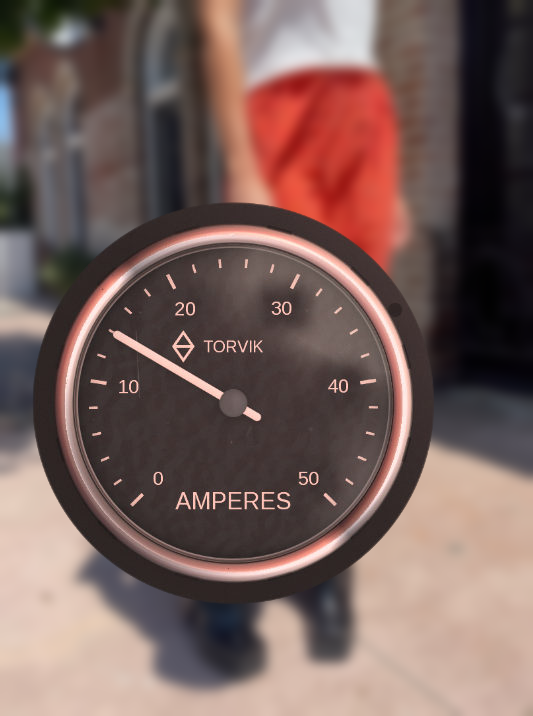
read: 14 A
